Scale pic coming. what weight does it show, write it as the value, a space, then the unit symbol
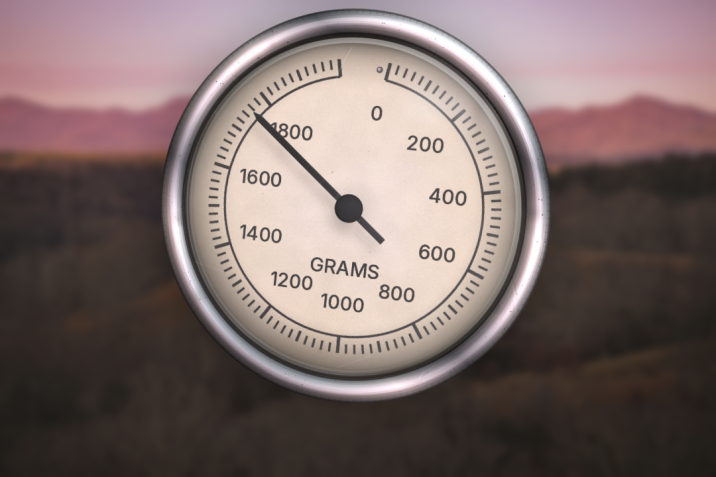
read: 1760 g
